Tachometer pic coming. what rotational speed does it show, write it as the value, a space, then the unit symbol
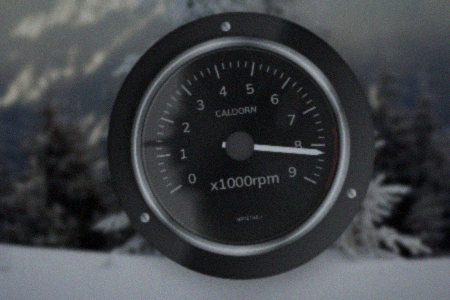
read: 8200 rpm
